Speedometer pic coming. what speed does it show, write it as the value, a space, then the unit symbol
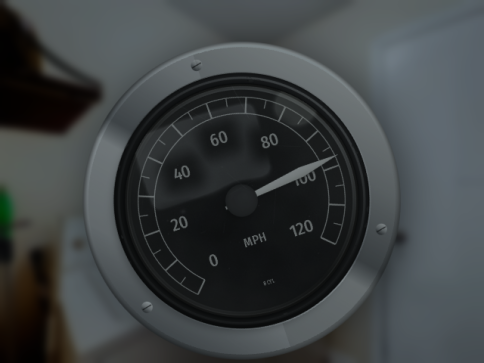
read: 97.5 mph
